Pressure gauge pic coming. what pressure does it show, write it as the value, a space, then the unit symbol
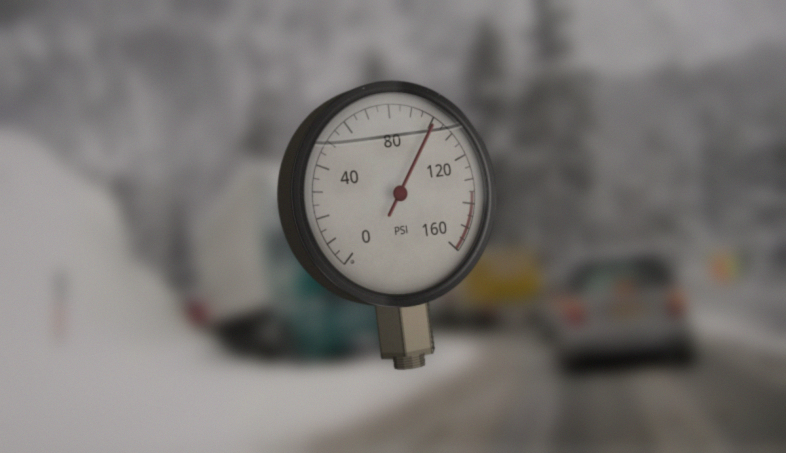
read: 100 psi
